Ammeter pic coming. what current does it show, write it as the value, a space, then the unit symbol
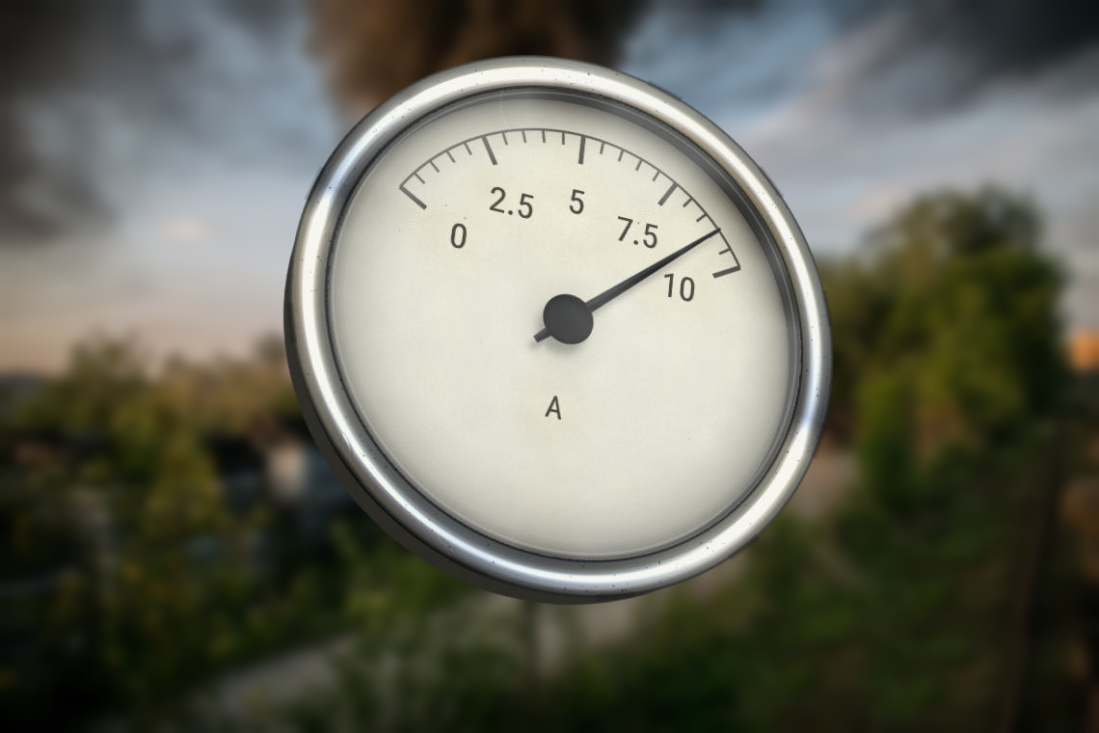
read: 9 A
